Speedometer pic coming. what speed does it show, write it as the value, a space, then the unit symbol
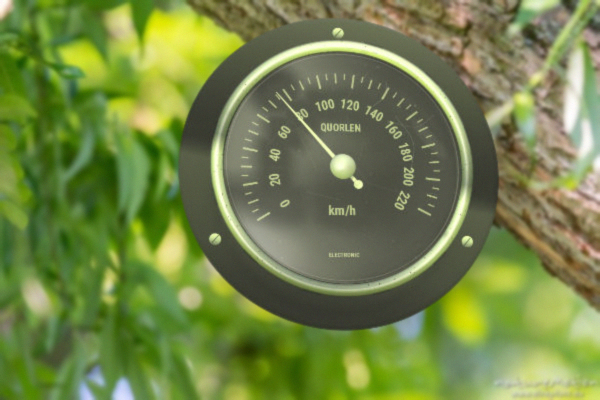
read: 75 km/h
